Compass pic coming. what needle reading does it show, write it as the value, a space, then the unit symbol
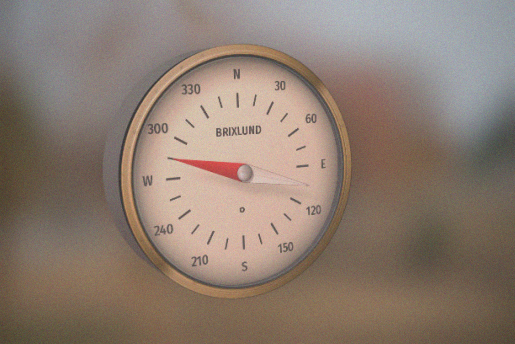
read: 285 °
